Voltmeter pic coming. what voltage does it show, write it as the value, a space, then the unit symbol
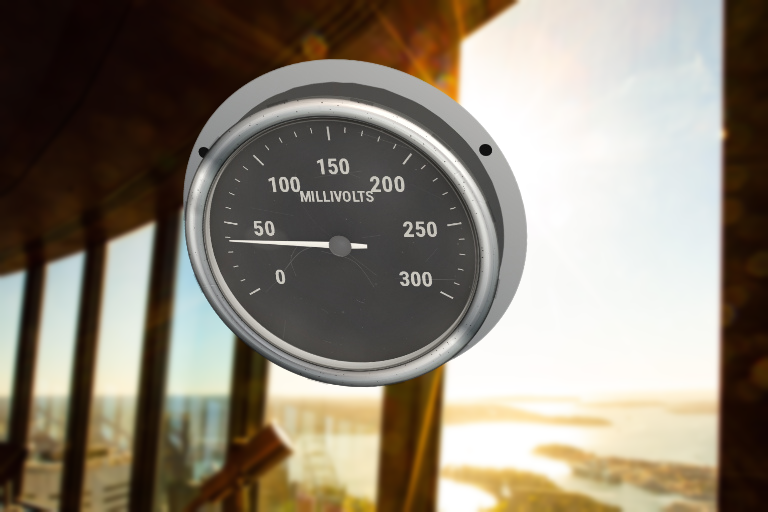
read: 40 mV
